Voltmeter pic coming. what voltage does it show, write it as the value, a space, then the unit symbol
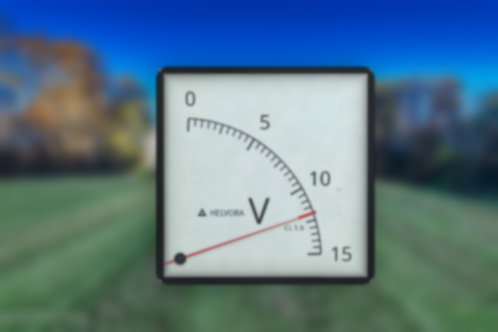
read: 12 V
